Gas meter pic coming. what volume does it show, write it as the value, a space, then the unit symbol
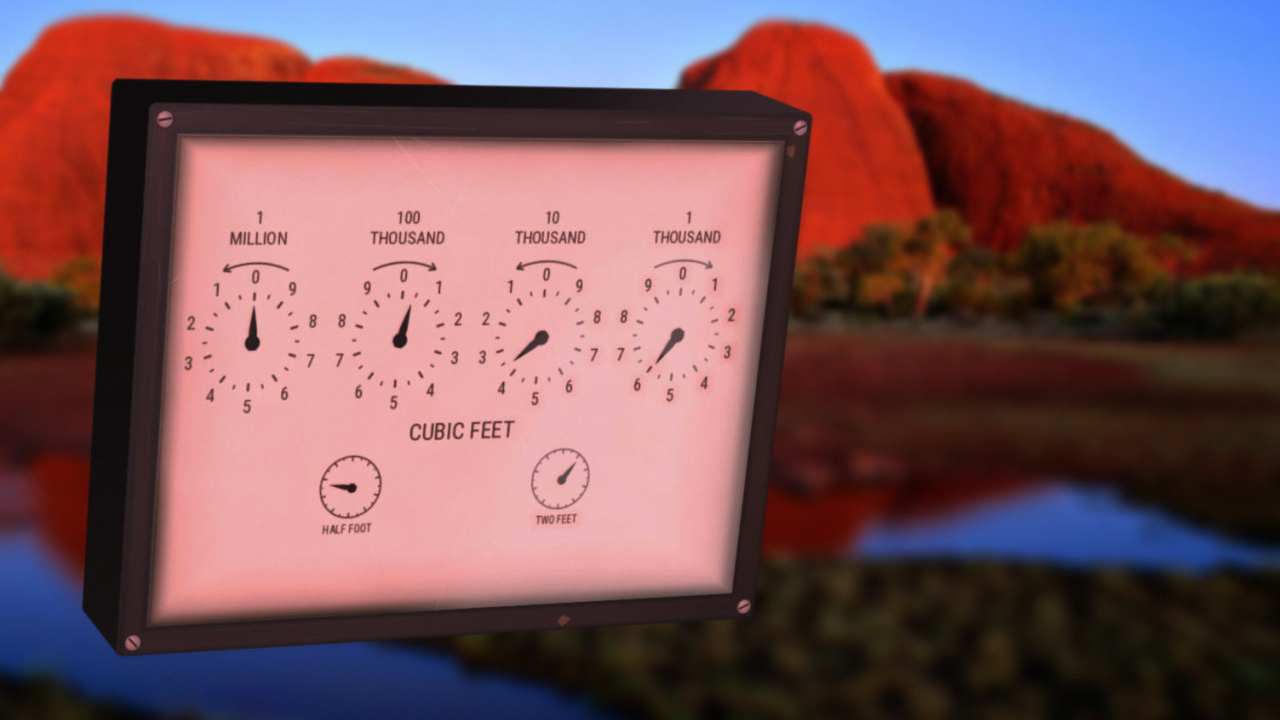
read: 3600 ft³
